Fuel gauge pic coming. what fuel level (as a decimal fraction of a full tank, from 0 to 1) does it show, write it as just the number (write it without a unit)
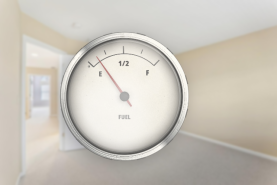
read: 0.125
